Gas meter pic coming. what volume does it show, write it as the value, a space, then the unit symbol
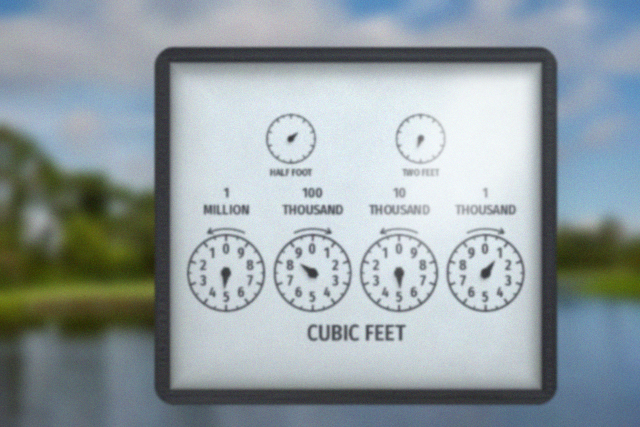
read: 485100 ft³
